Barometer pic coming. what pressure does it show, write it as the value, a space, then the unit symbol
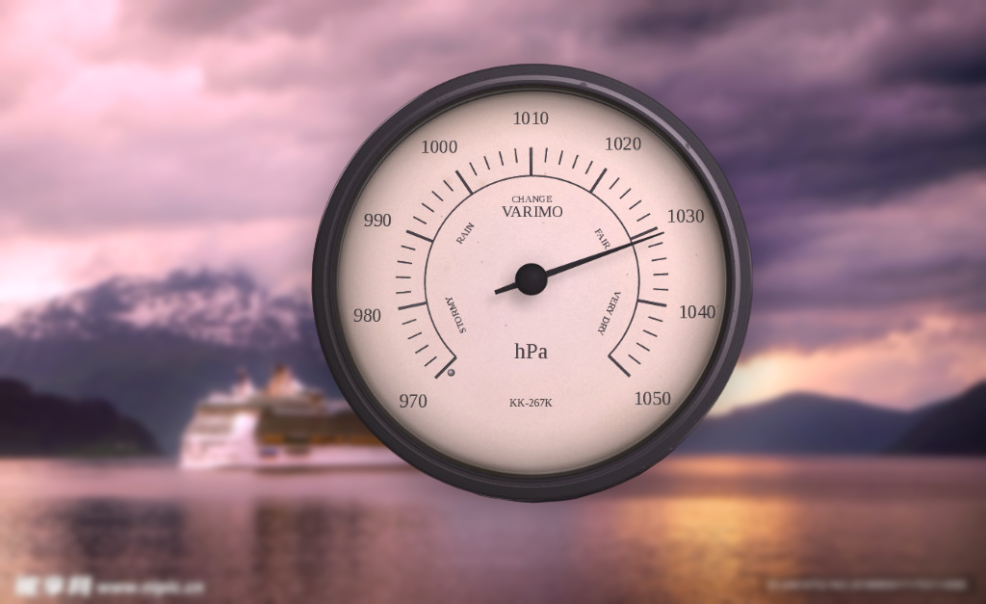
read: 1031 hPa
